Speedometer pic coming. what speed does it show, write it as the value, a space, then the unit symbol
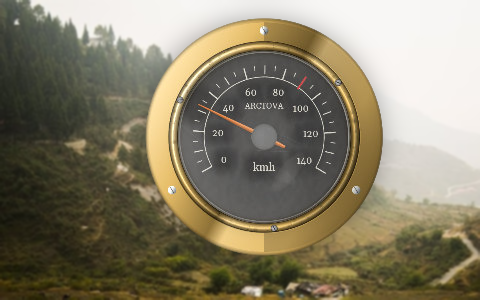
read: 32.5 km/h
